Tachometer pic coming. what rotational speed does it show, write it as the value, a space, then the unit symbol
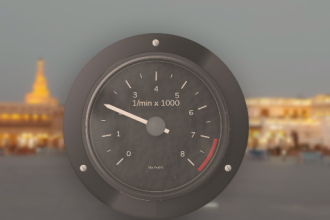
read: 2000 rpm
